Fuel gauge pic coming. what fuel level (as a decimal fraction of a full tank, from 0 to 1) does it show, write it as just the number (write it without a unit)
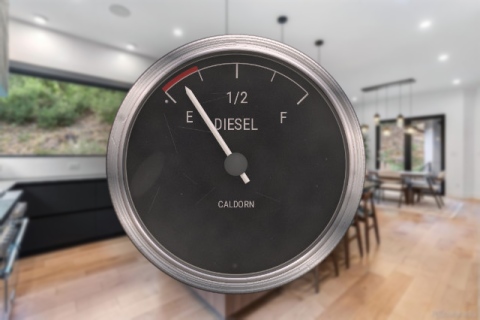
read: 0.125
